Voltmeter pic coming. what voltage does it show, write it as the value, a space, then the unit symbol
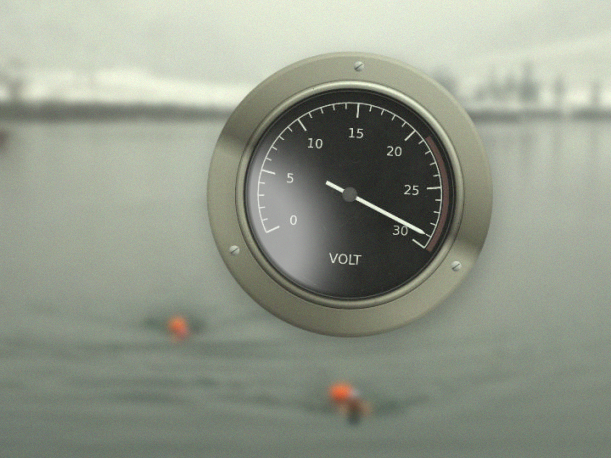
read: 29 V
